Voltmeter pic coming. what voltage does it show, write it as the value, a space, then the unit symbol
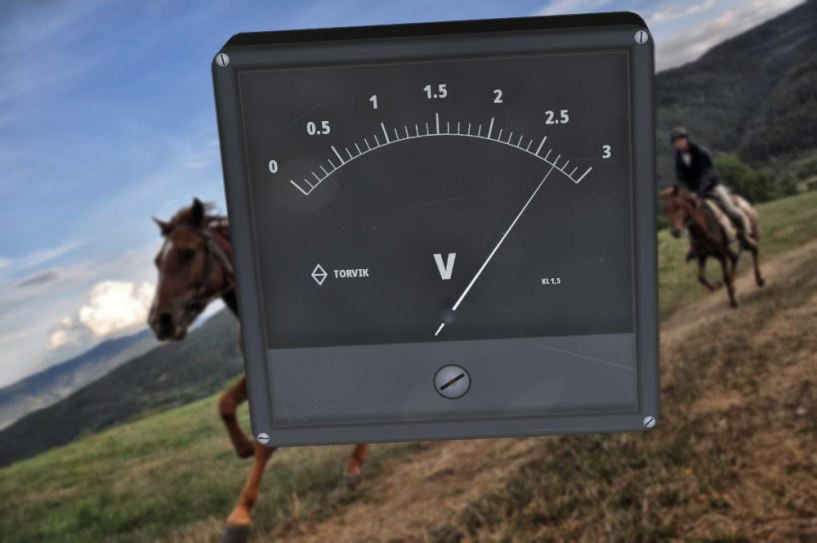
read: 2.7 V
